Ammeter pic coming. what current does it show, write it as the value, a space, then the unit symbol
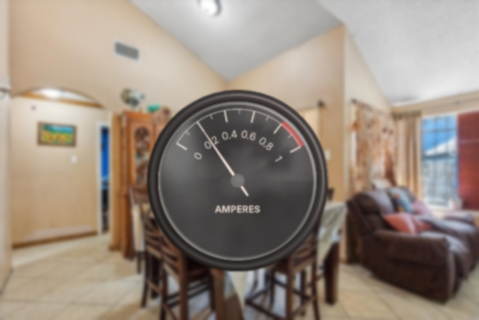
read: 0.2 A
